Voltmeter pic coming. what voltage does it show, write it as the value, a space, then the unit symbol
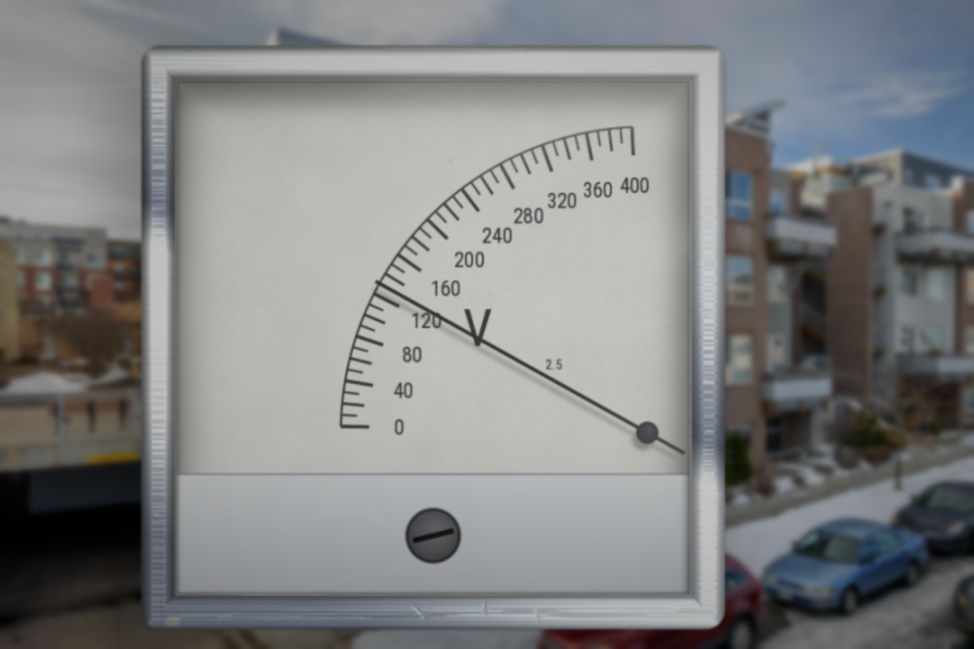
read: 130 V
